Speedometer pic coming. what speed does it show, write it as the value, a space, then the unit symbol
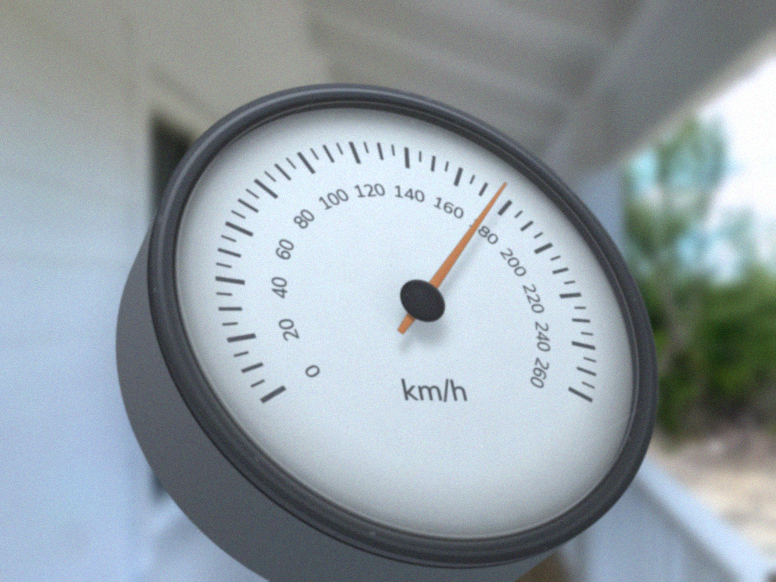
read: 175 km/h
